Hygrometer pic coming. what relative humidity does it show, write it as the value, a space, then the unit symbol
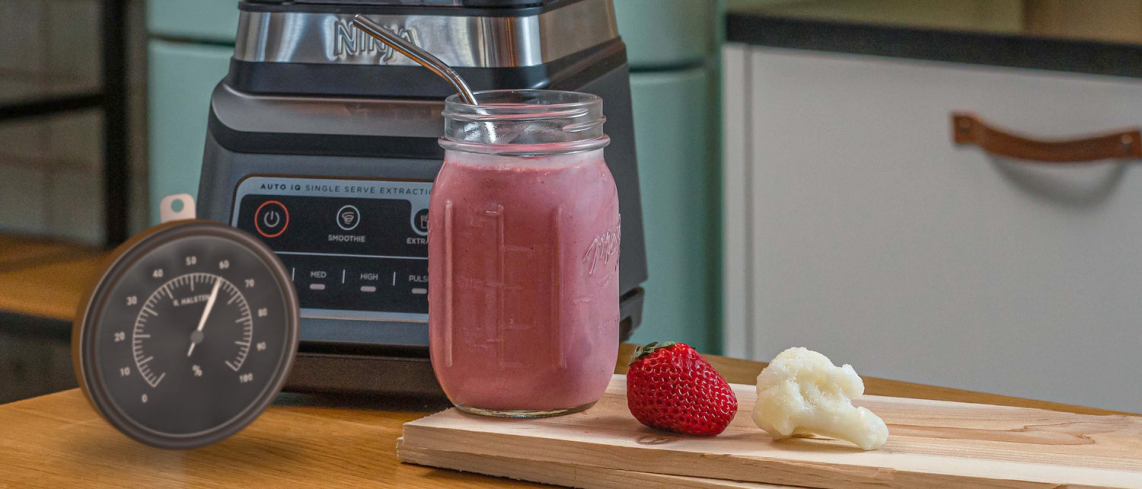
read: 60 %
